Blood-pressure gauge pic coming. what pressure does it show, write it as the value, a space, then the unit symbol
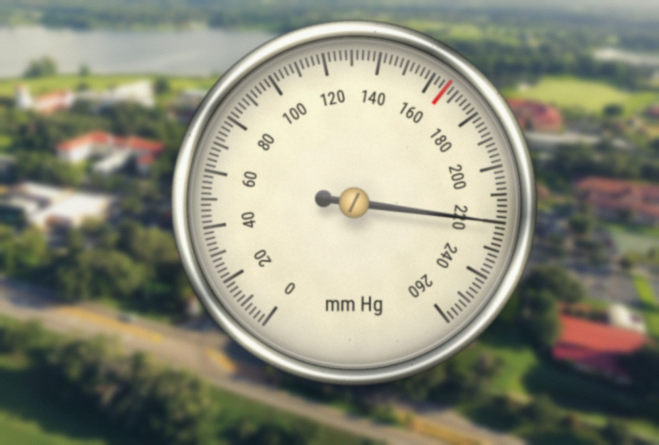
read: 220 mmHg
